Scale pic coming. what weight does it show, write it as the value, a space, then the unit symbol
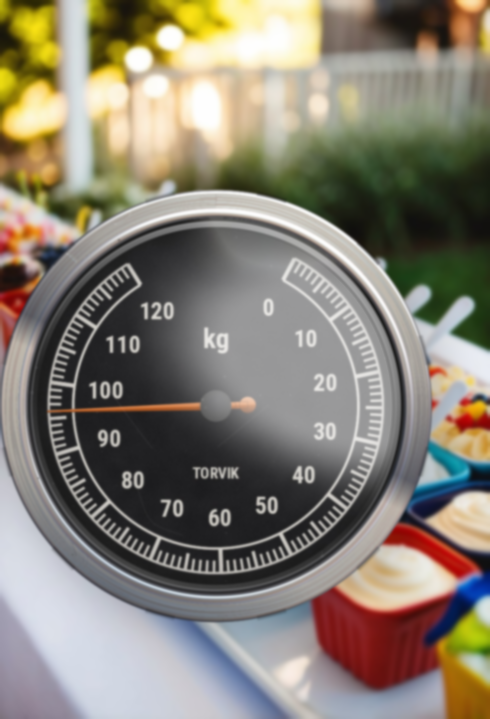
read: 96 kg
